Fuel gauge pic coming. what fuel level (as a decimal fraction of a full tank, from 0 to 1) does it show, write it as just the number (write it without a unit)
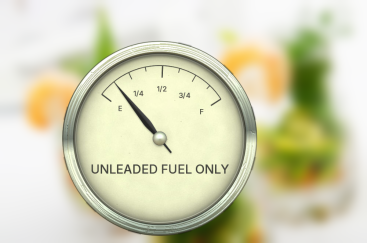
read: 0.125
